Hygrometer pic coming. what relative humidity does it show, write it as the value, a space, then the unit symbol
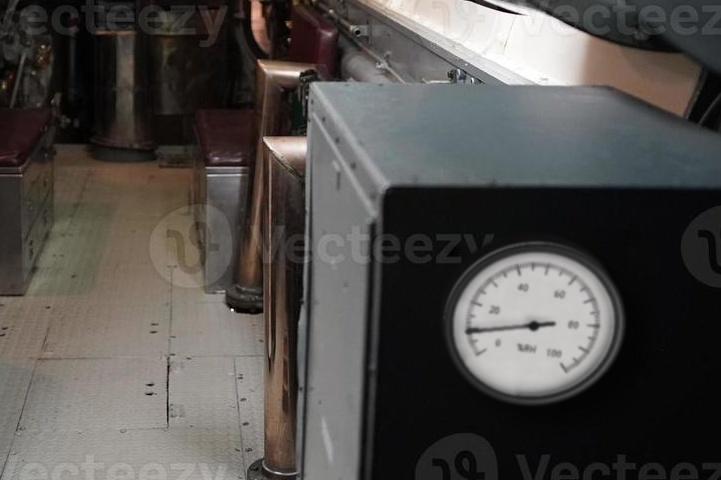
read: 10 %
